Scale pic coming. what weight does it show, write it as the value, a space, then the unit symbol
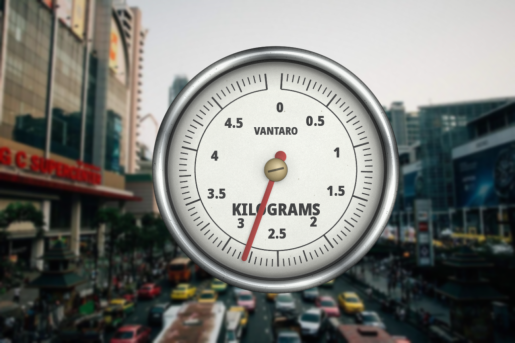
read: 2.8 kg
